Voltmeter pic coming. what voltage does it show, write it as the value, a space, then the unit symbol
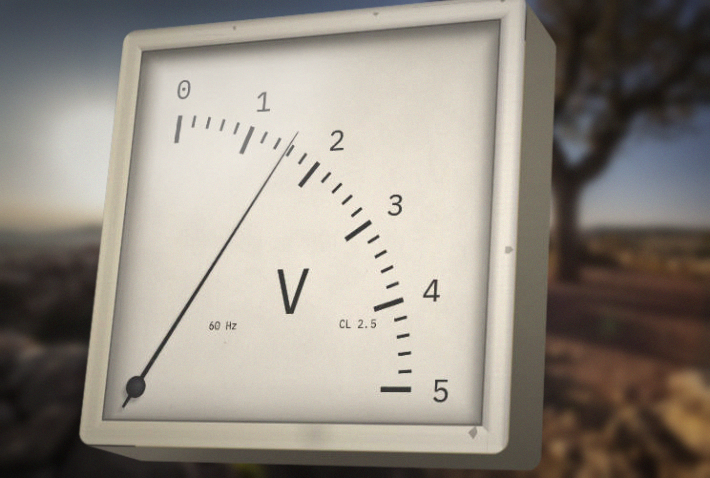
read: 1.6 V
